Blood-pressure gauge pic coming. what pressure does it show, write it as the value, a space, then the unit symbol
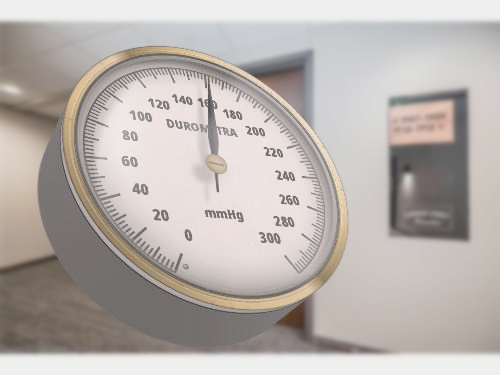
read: 160 mmHg
